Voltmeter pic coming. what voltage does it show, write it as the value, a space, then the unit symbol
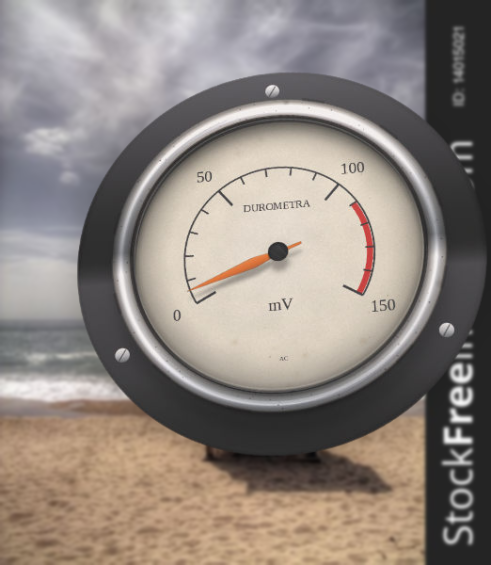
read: 5 mV
